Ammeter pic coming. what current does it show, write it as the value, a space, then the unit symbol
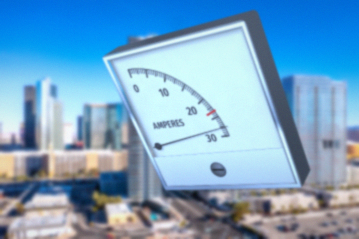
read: 27.5 A
